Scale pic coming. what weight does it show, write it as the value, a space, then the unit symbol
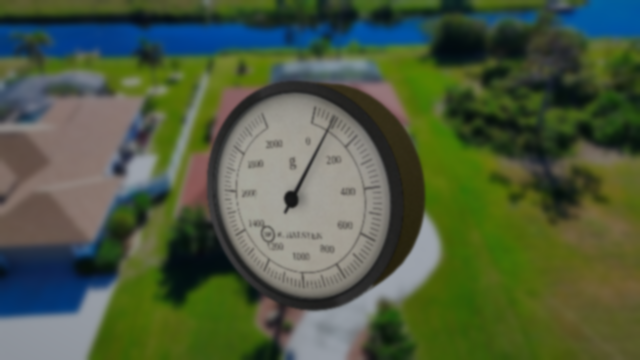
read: 100 g
